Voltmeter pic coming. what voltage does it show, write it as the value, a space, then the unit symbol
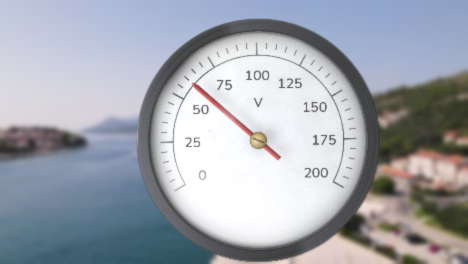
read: 60 V
